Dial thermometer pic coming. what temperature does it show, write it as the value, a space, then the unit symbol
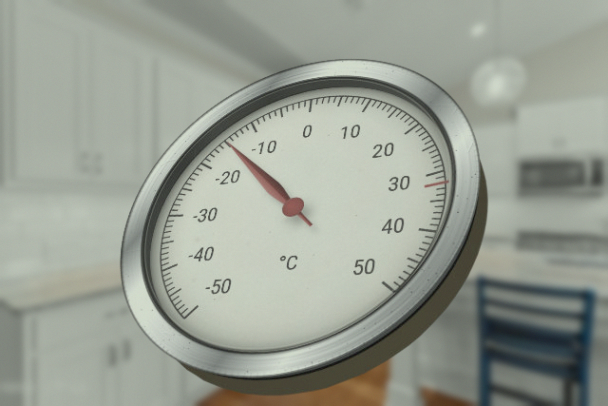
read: -15 °C
